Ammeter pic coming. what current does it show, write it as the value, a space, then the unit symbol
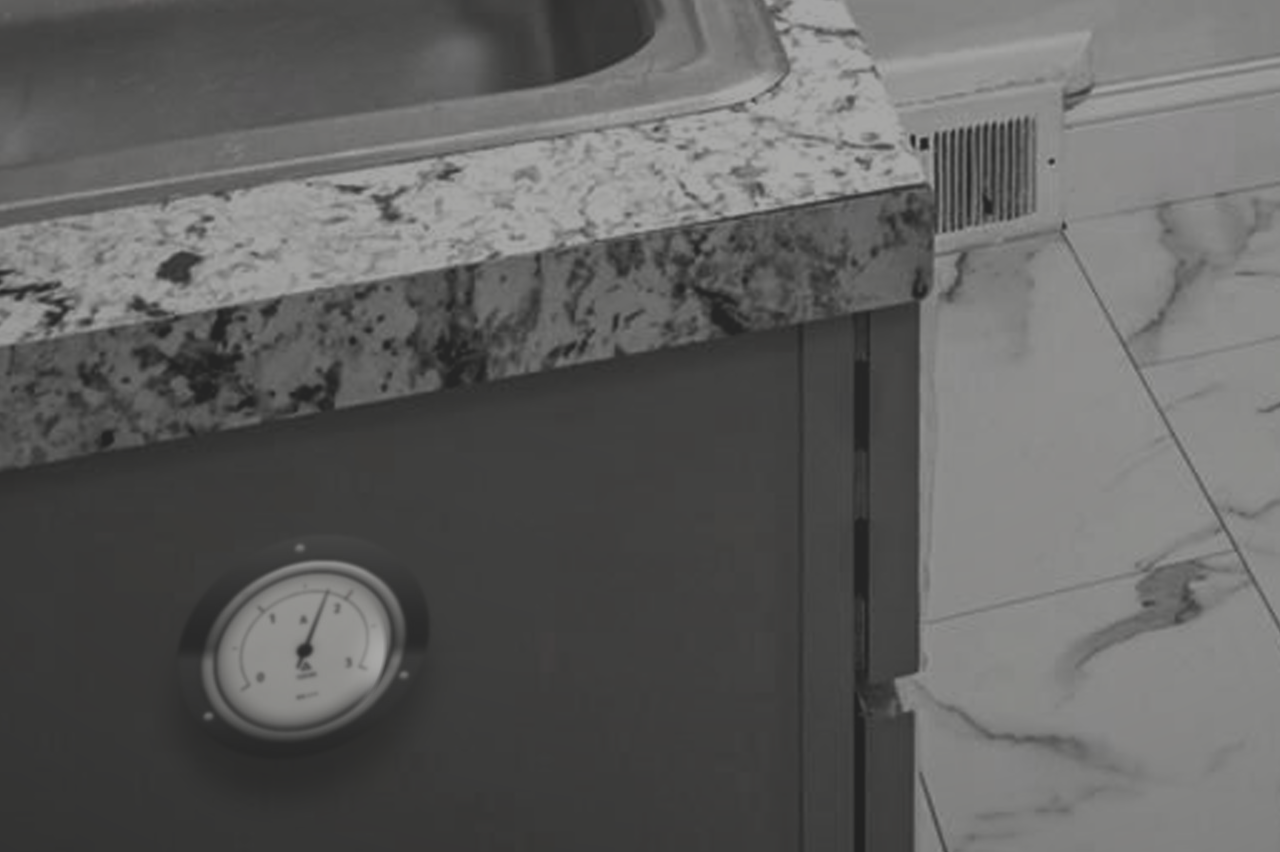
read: 1.75 A
